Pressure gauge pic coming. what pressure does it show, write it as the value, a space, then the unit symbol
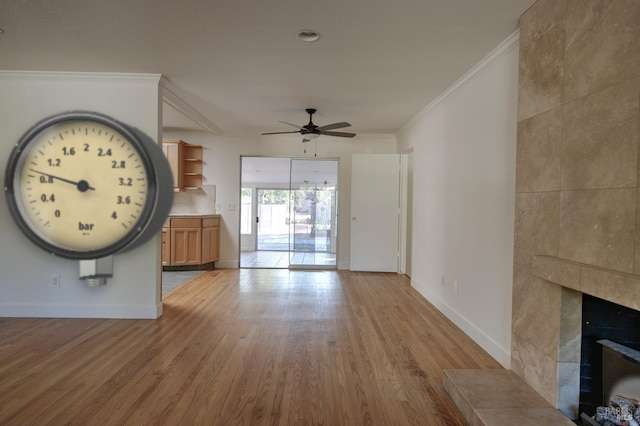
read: 0.9 bar
